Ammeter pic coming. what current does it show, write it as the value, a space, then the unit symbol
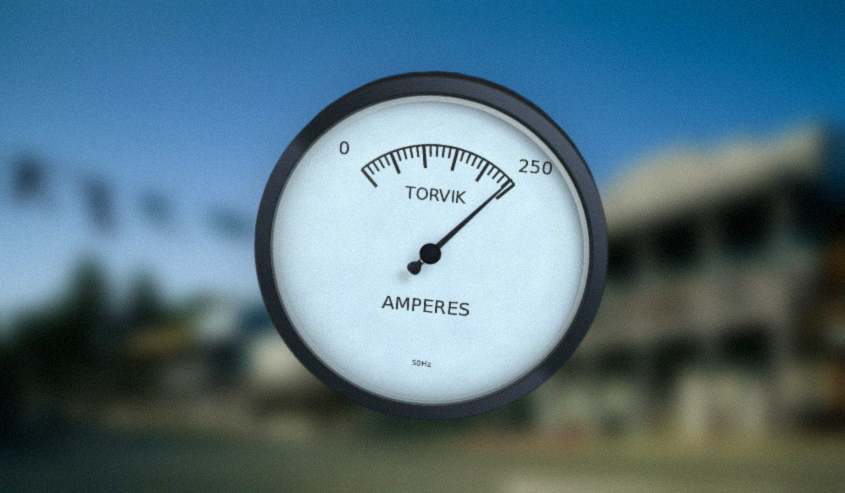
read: 240 A
